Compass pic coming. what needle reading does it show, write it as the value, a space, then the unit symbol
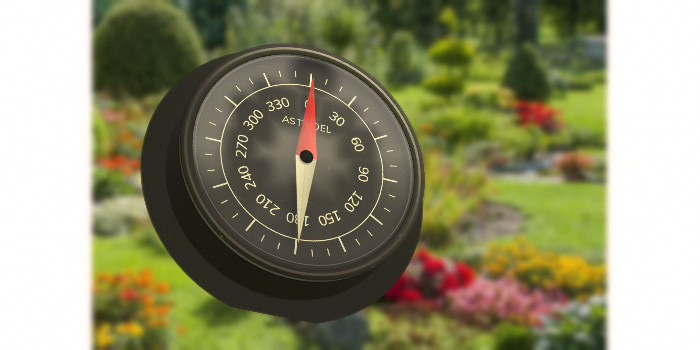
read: 0 °
